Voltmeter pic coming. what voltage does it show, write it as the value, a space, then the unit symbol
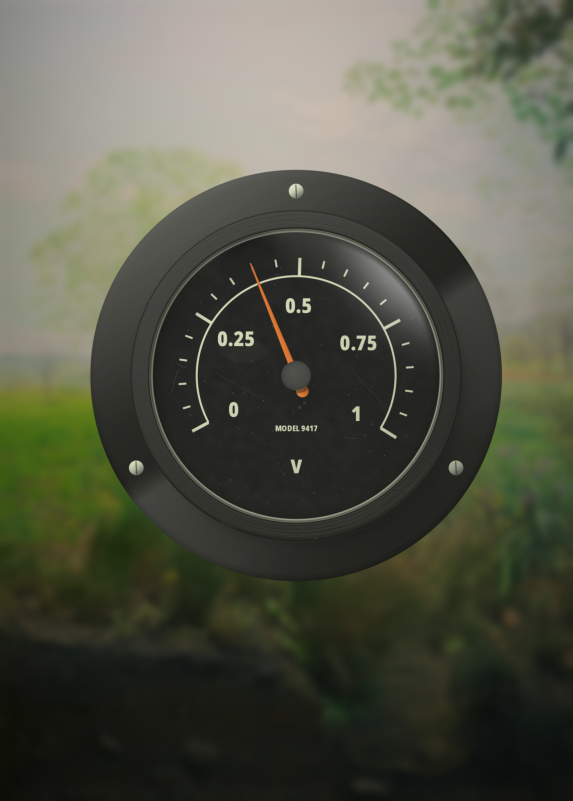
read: 0.4 V
